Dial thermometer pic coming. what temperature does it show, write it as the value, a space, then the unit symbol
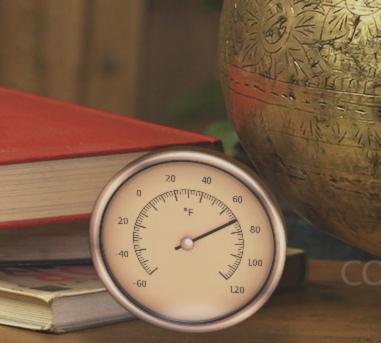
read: 70 °F
